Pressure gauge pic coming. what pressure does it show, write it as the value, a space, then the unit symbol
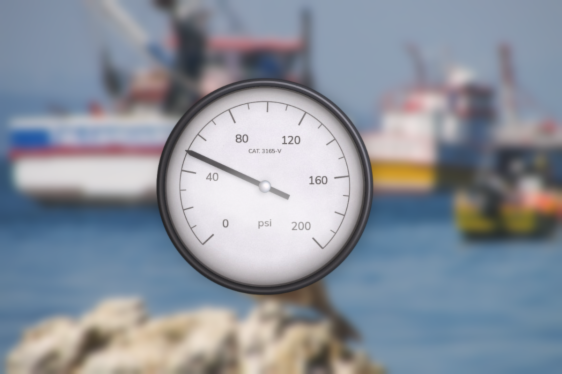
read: 50 psi
